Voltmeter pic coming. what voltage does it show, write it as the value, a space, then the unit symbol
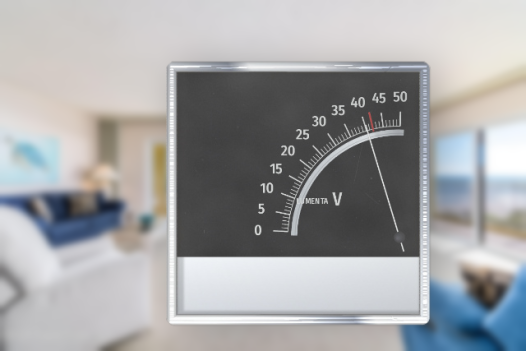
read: 40 V
